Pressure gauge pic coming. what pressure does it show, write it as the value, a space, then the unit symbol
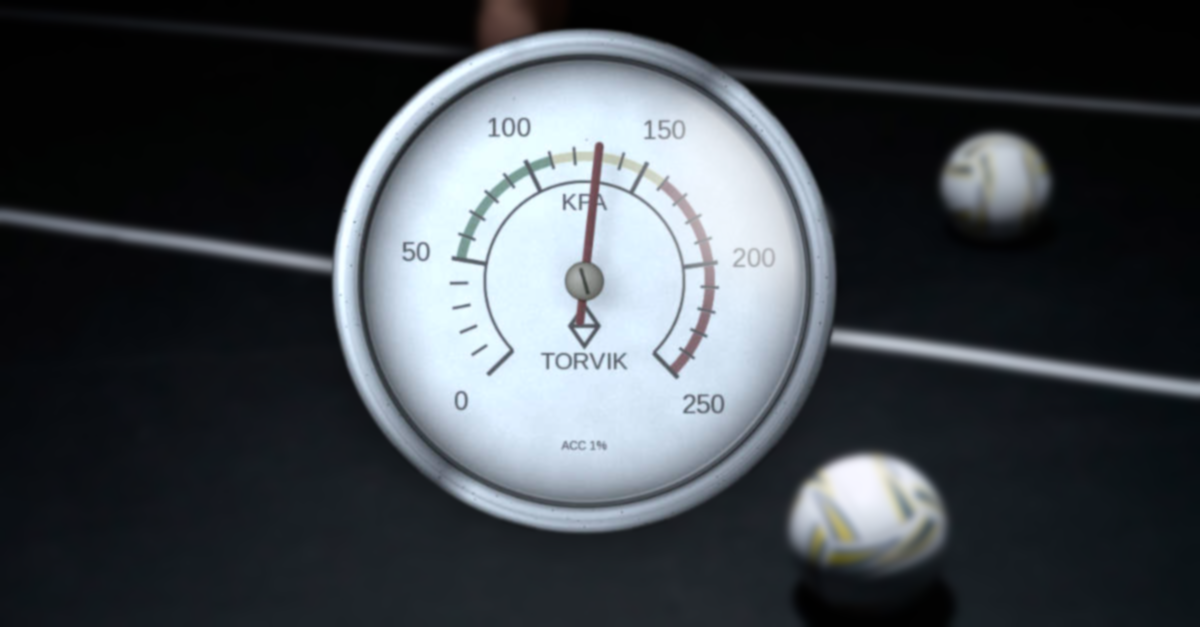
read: 130 kPa
